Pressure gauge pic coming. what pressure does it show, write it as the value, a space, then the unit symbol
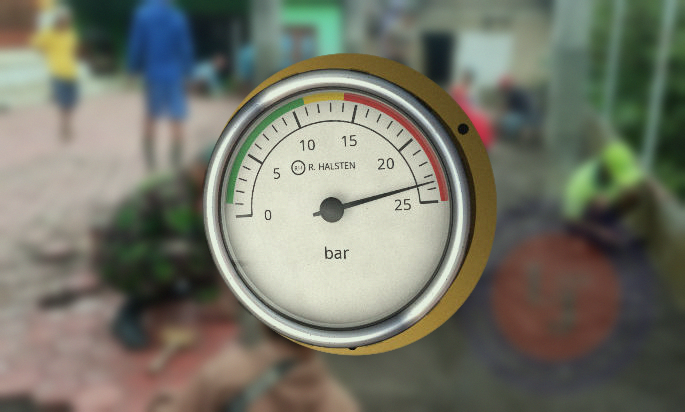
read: 23.5 bar
